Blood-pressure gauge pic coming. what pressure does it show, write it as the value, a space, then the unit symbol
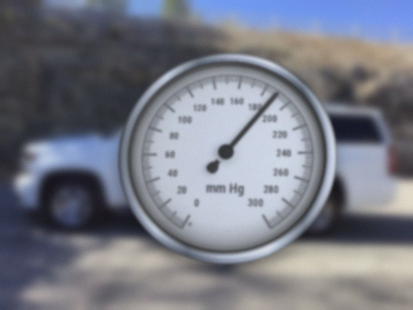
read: 190 mmHg
